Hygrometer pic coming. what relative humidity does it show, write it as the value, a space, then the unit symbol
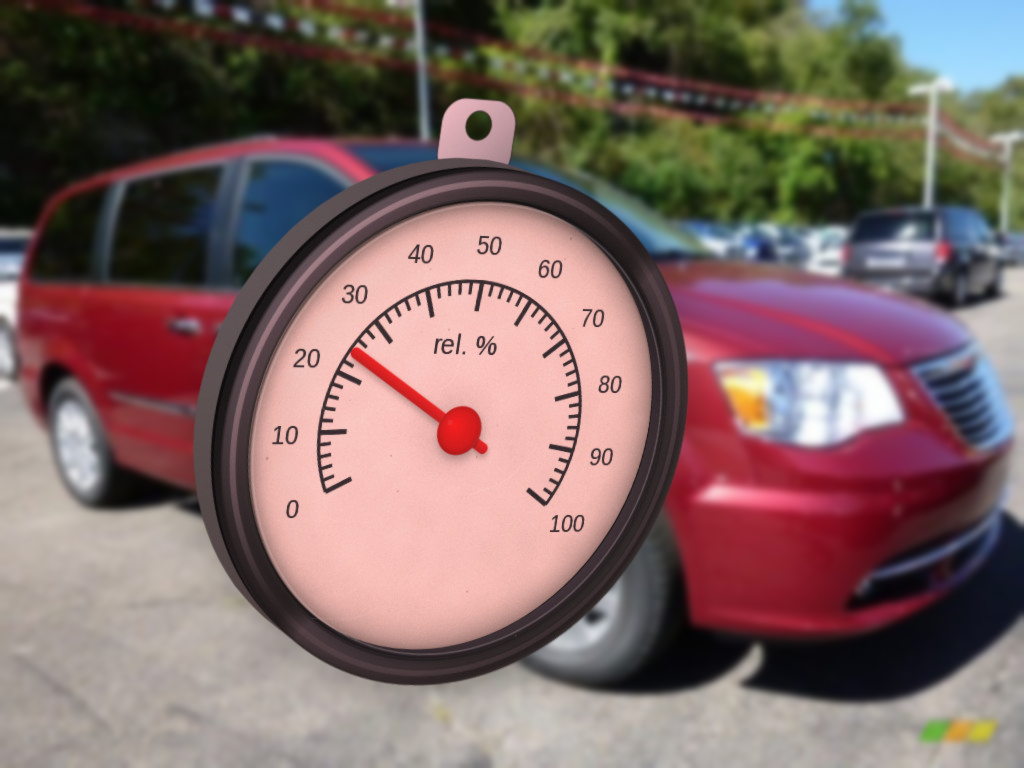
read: 24 %
